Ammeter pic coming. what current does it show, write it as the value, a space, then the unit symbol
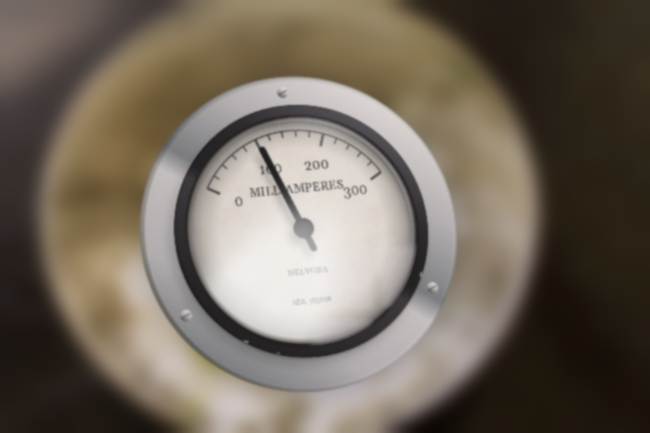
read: 100 mA
